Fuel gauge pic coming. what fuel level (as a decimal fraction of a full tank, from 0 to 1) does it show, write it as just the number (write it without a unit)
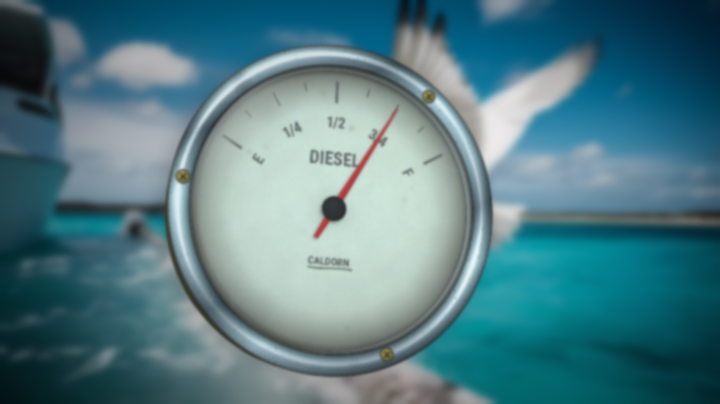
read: 0.75
